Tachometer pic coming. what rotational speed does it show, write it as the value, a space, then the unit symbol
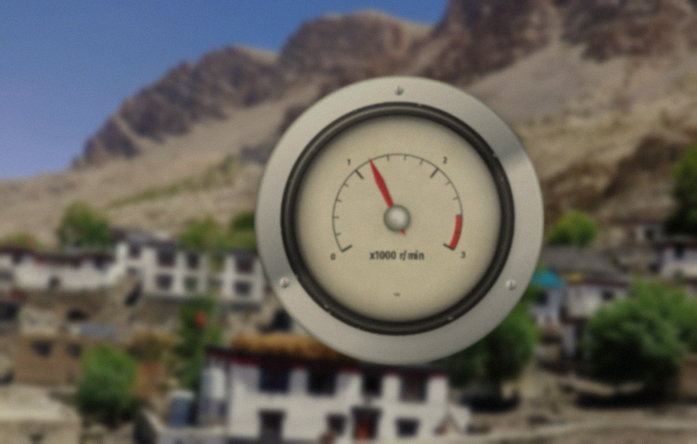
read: 1200 rpm
